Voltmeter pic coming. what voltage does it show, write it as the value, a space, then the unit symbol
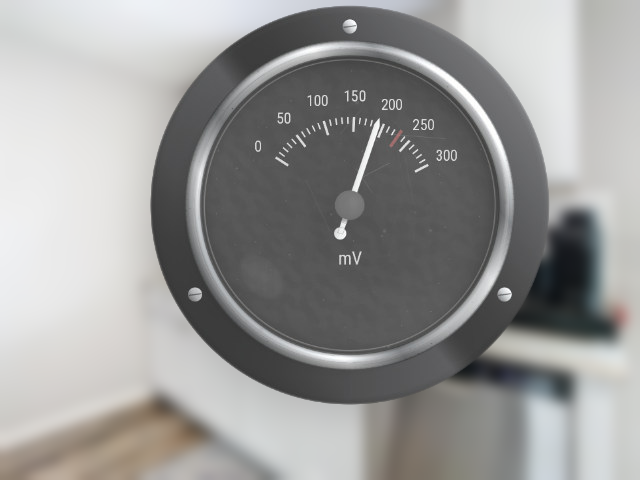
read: 190 mV
